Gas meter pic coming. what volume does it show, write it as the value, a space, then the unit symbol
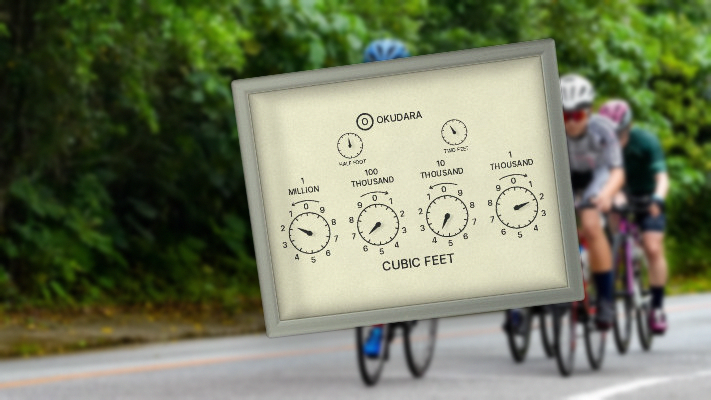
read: 164200 ft³
